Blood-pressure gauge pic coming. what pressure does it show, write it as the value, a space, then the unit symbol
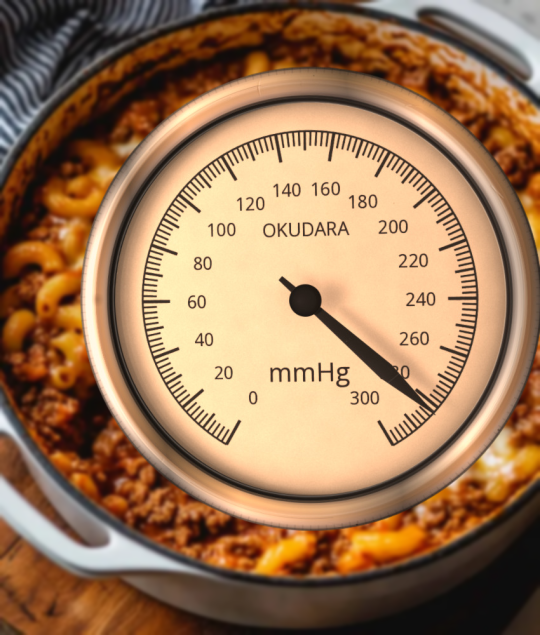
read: 282 mmHg
